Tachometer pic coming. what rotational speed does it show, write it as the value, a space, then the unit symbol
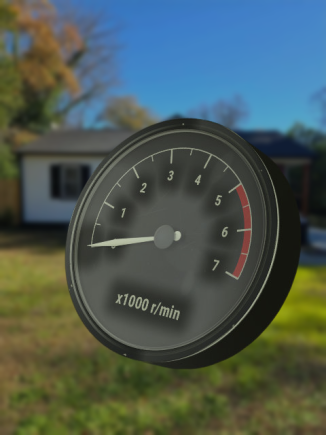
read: 0 rpm
